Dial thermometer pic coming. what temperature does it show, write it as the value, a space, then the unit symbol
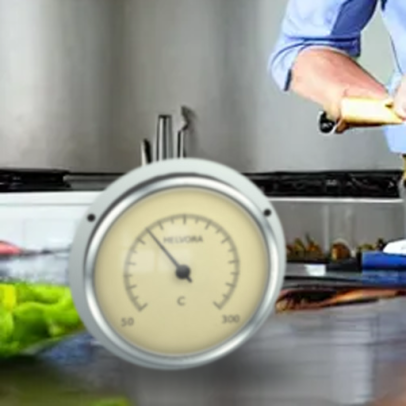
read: 137.5 °C
